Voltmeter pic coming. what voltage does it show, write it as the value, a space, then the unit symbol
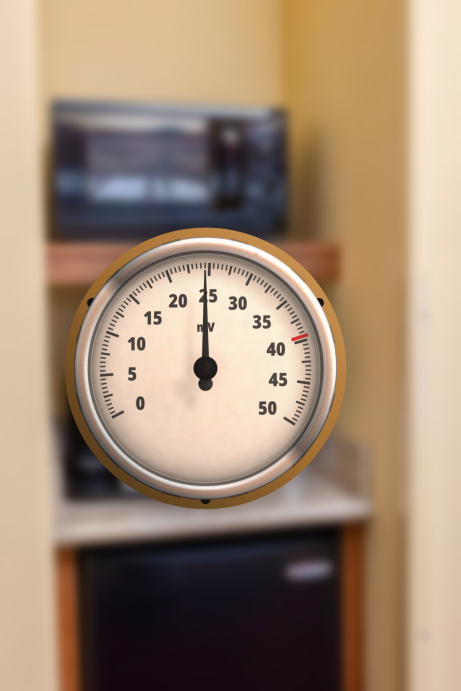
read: 24.5 mV
